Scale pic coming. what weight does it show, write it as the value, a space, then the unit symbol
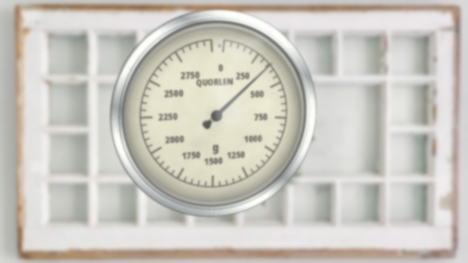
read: 350 g
